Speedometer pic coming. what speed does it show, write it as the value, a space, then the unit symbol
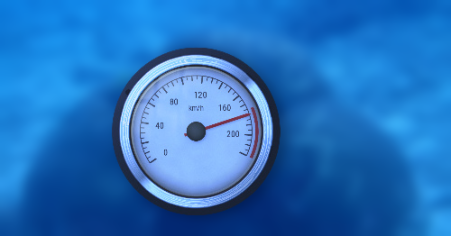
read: 180 km/h
